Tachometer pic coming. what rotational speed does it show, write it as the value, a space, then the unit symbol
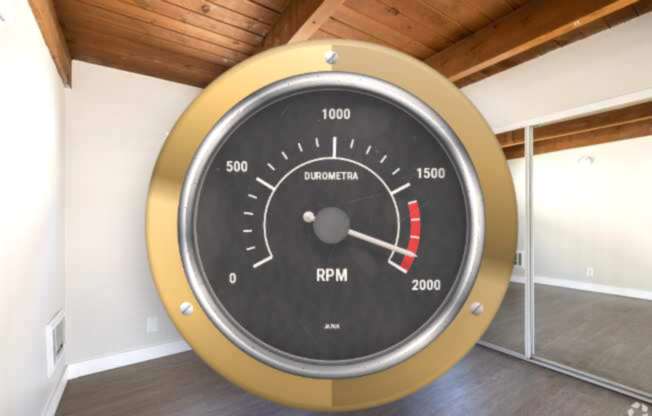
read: 1900 rpm
